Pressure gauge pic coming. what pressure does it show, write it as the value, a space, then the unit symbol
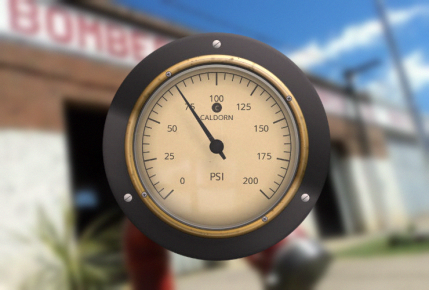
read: 75 psi
